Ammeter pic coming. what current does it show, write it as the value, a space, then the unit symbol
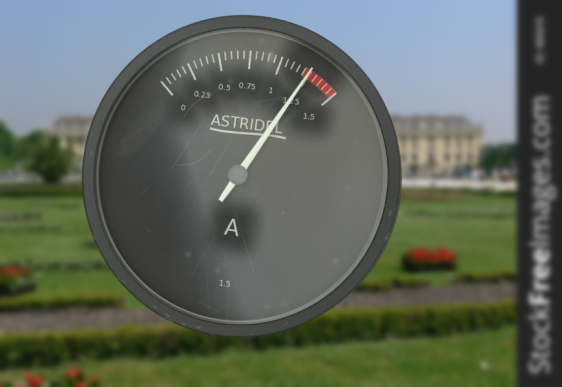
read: 1.25 A
